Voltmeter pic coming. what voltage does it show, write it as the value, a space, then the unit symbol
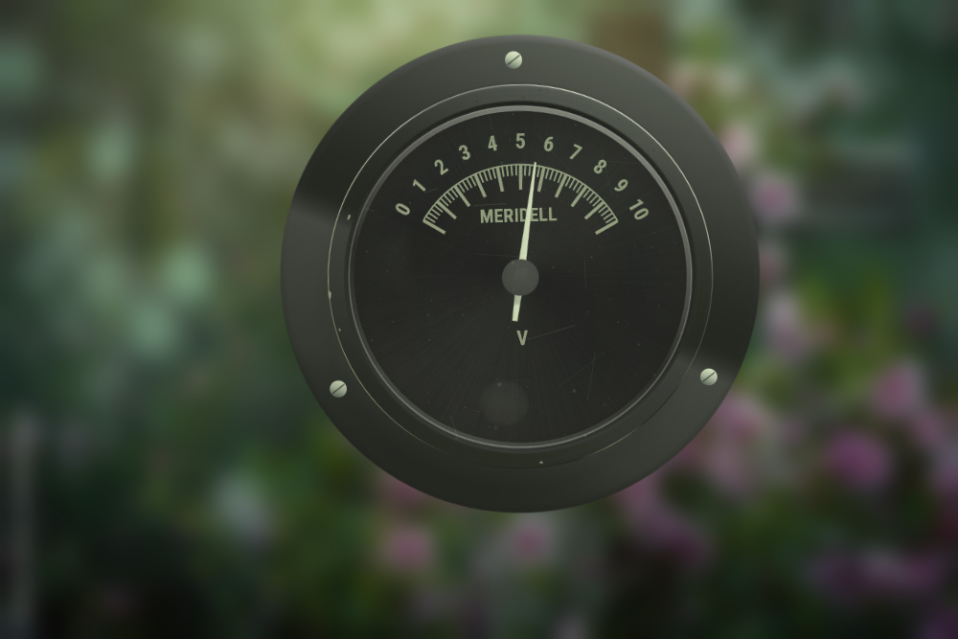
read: 5.6 V
